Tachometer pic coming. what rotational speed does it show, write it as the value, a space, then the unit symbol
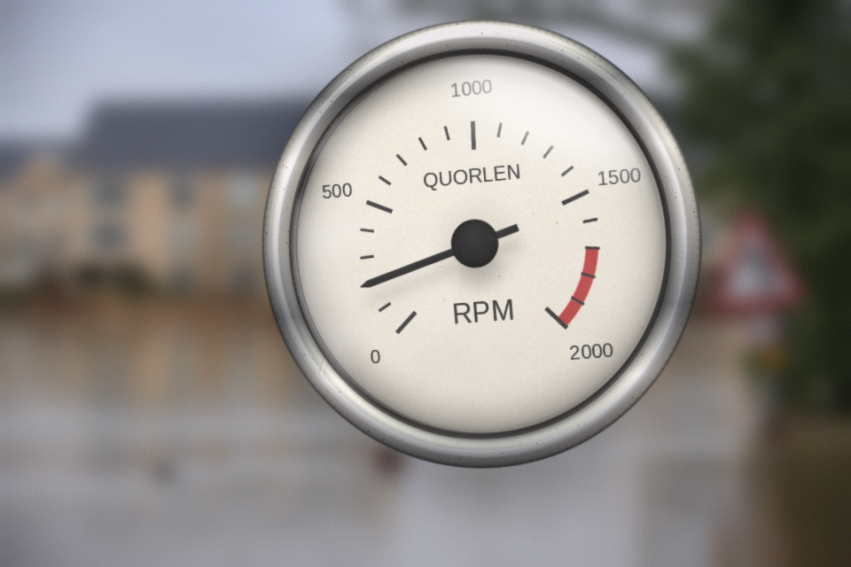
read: 200 rpm
